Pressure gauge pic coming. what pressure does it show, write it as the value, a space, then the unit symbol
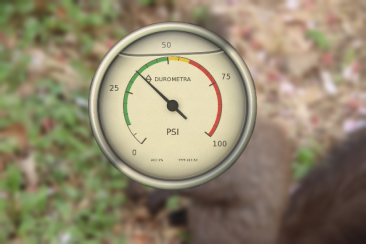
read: 35 psi
